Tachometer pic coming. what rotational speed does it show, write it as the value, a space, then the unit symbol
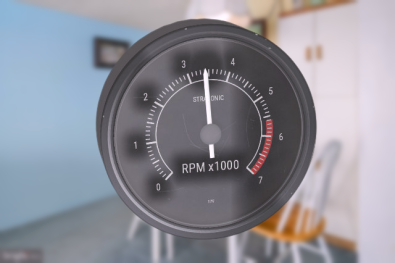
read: 3400 rpm
